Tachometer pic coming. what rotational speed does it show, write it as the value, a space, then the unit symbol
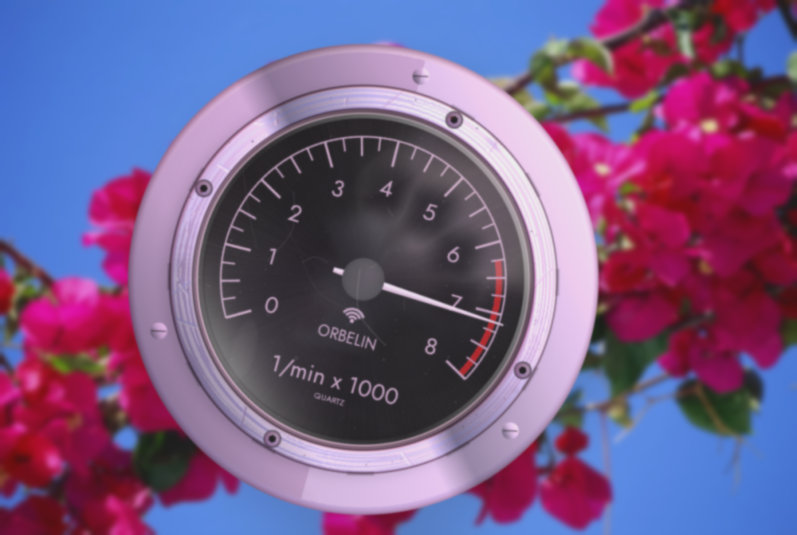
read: 7125 rpm
